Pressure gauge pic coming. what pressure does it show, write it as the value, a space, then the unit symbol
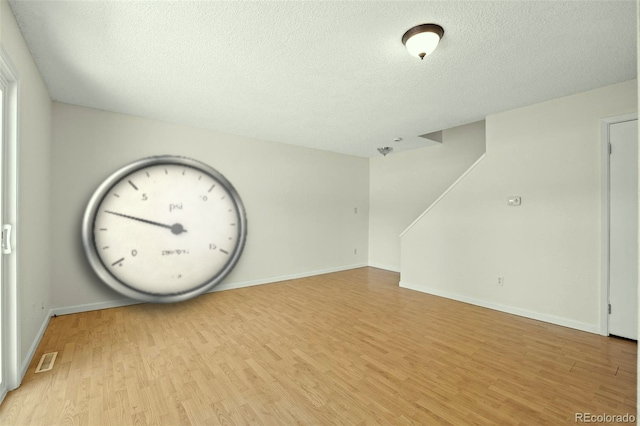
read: 3 psi
